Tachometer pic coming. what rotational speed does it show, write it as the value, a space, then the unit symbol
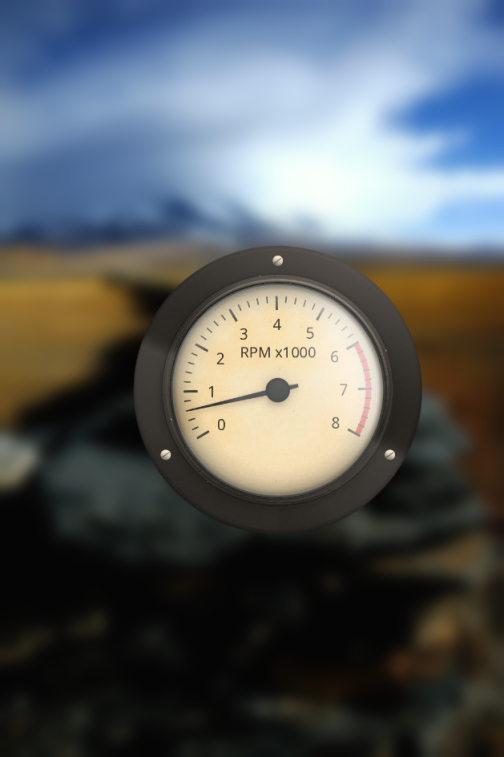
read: 600 rpm
